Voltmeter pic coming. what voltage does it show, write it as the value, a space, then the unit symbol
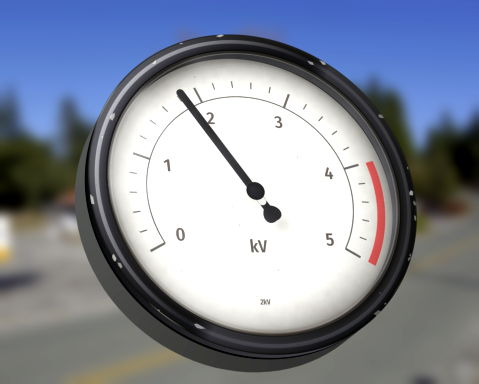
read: 1.8 kV
